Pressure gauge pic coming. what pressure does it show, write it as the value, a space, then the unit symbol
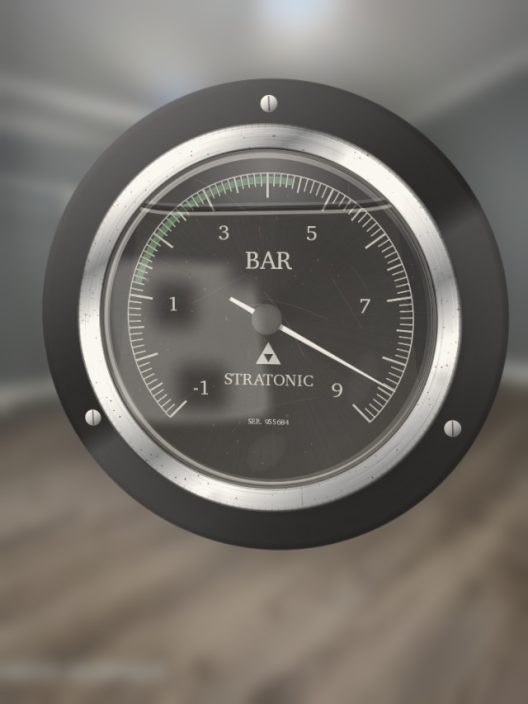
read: 8.4 bar
